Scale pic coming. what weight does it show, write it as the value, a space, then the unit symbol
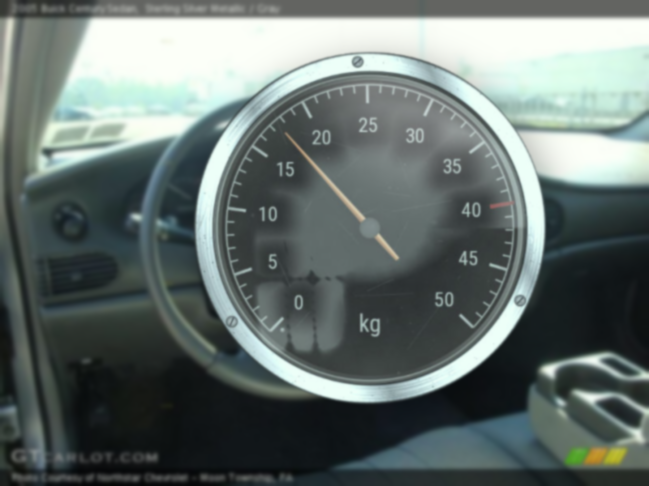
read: 17.5 kg
